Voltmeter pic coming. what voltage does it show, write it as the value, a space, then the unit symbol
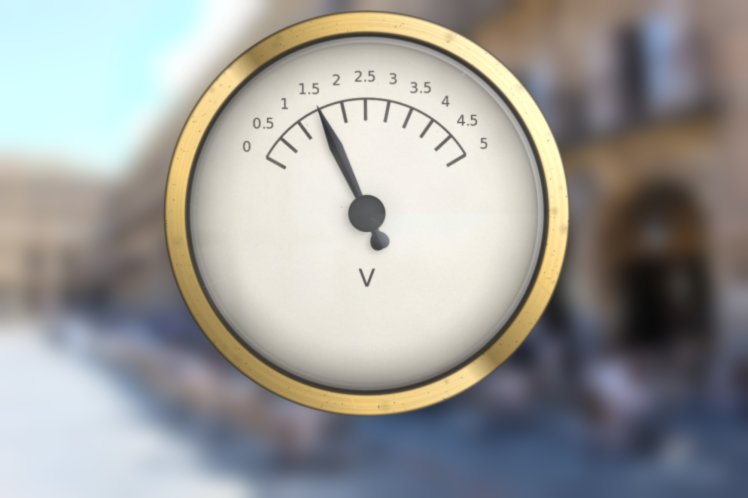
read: 1.5 V
